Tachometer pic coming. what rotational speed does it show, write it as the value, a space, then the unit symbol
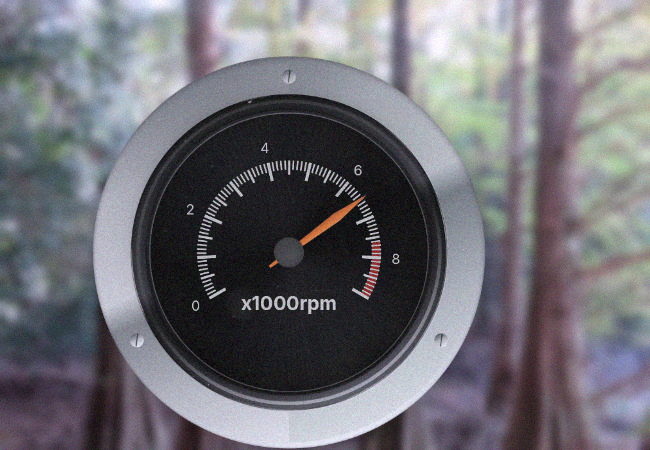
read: 6500 rpm
